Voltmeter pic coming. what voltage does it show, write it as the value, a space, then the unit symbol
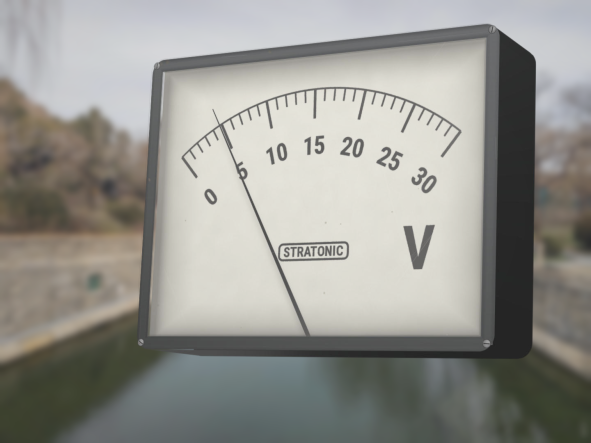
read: 5 V
